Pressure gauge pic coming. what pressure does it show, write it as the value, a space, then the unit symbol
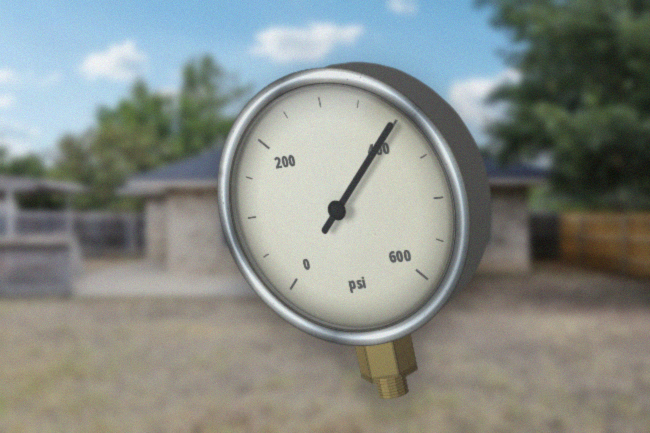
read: 400 psi
